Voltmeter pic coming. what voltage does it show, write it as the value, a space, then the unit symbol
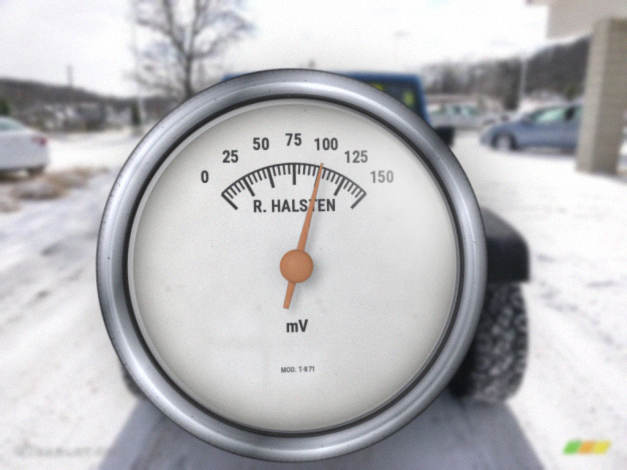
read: 100 mV
